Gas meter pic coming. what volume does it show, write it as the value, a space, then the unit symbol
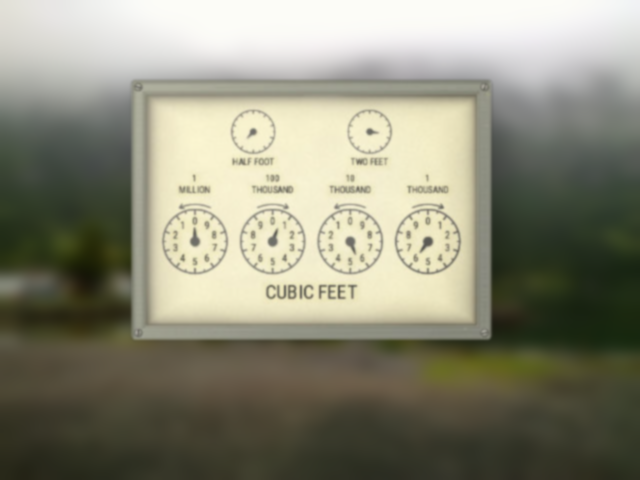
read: 5600 ft³
